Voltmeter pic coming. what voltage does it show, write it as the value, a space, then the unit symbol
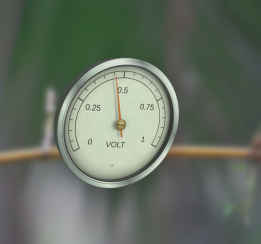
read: 0.45 V
